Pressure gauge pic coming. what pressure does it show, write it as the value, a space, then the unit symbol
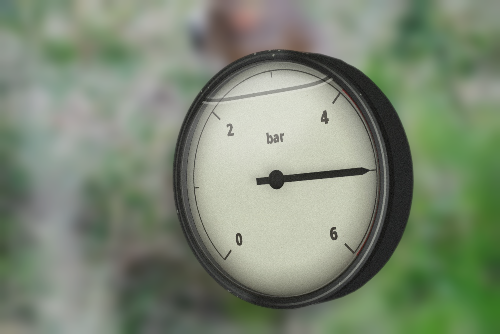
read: 5 bar
